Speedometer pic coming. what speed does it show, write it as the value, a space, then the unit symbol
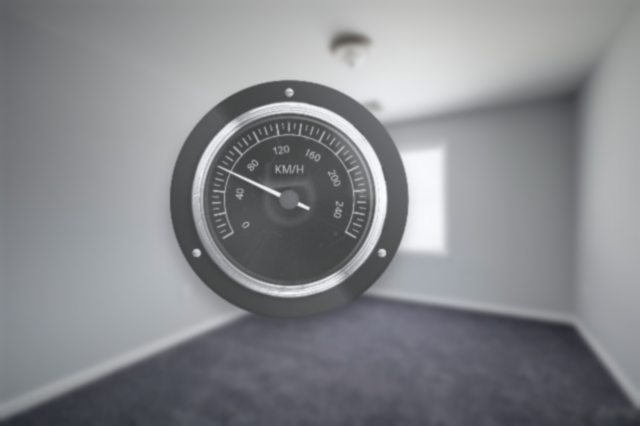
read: 60 km/h
